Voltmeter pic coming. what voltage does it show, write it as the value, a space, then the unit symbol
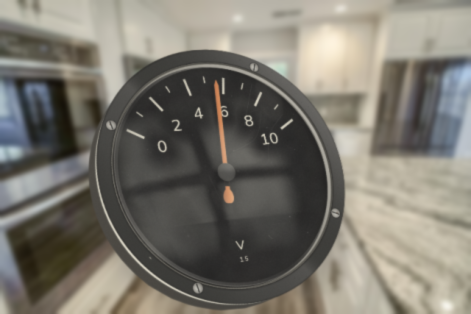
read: 5.5 V
